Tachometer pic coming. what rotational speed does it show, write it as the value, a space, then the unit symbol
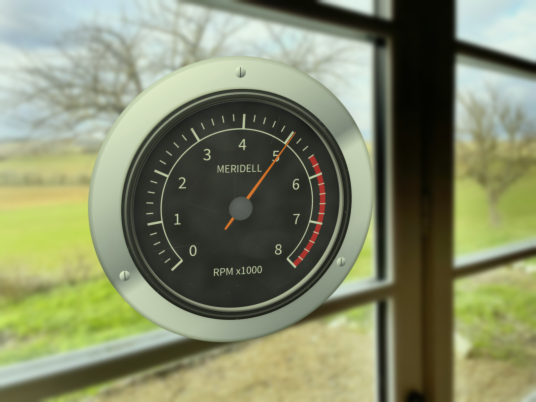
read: 5000 rpm
